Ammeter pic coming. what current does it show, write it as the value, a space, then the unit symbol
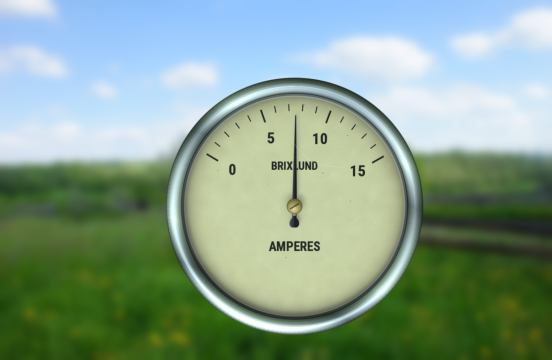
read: 7.5 A
